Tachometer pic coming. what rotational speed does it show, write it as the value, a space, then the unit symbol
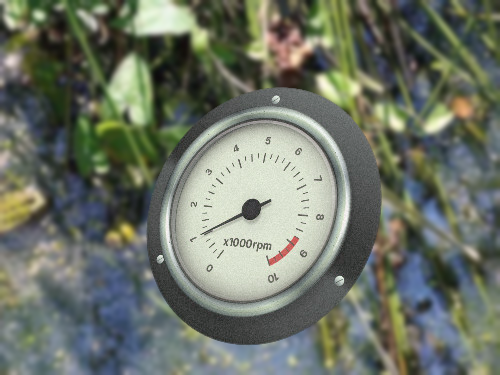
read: 1000 rpm
